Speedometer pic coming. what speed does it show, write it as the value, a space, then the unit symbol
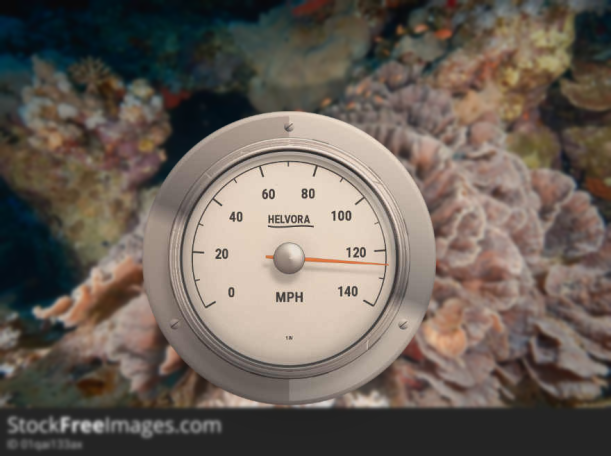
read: 125 mph
